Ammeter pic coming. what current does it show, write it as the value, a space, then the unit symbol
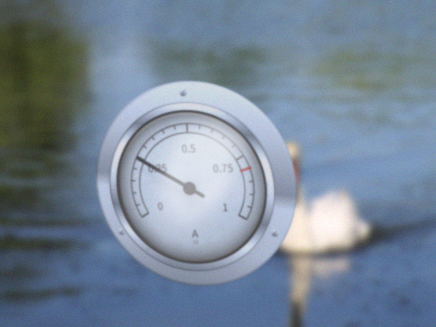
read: 0.25 A
